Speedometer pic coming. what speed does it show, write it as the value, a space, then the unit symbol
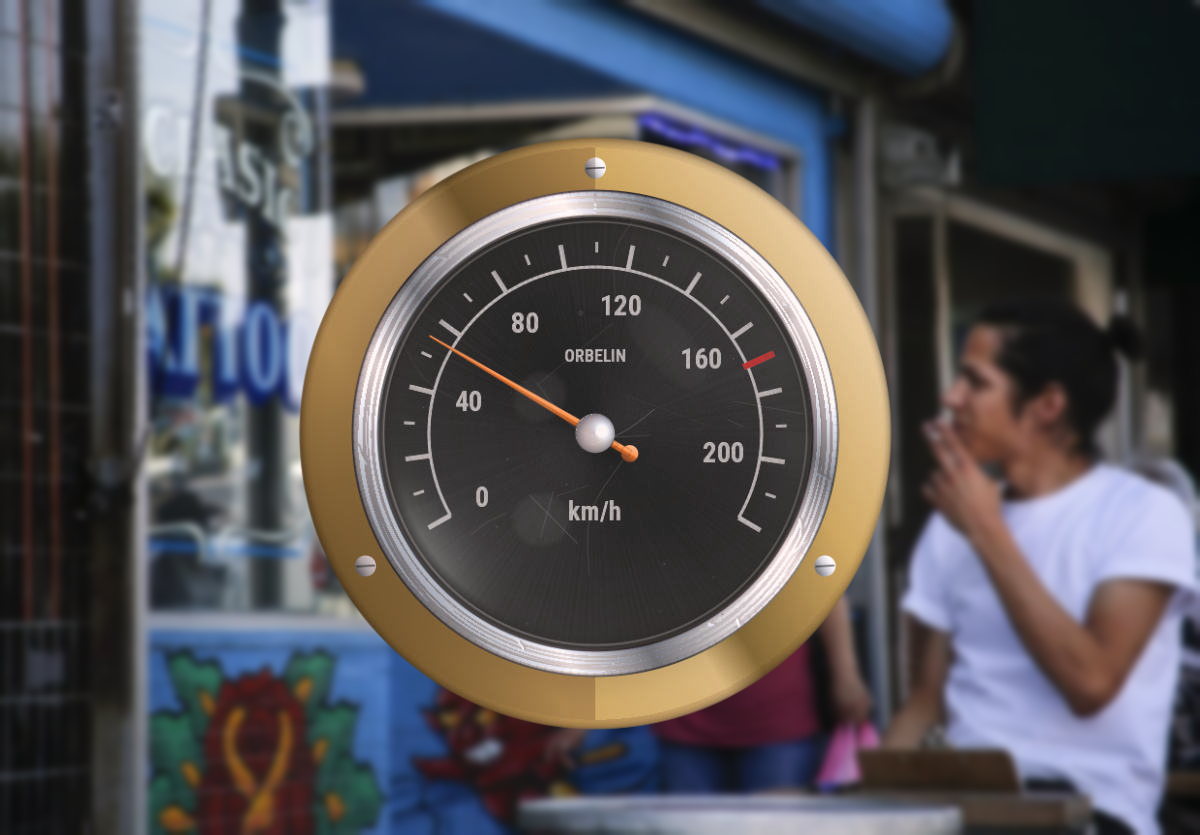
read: 55 km/h
